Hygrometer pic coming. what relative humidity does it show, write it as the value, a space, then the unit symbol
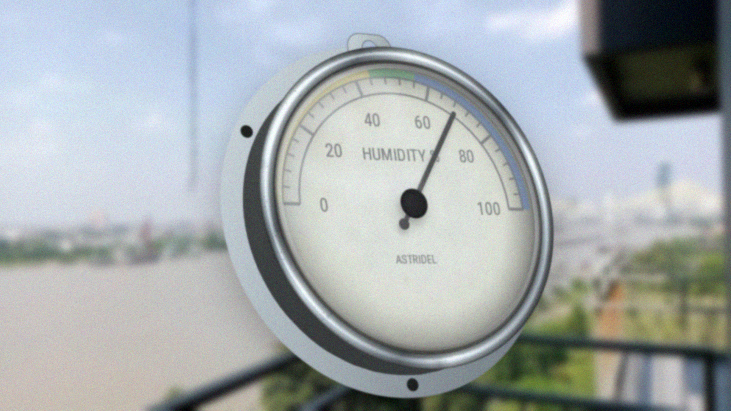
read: 68 %
